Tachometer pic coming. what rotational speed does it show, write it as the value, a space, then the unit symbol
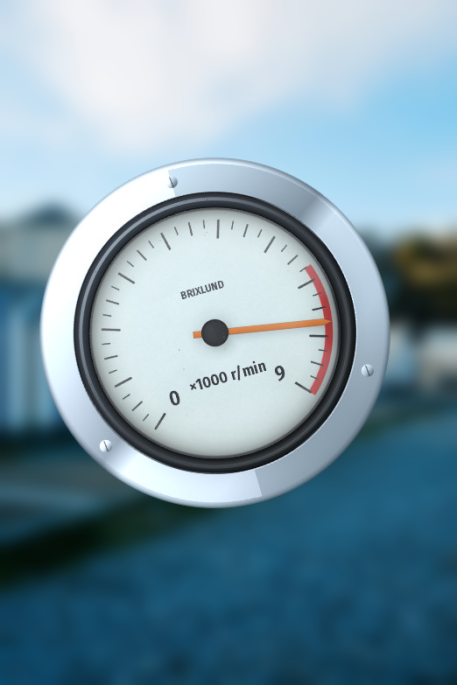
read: 7750 rpm
